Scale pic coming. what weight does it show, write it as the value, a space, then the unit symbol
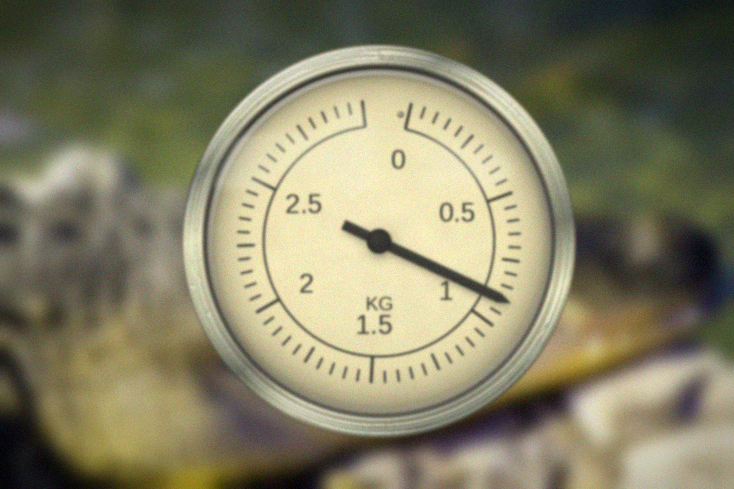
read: 0.9 kg
